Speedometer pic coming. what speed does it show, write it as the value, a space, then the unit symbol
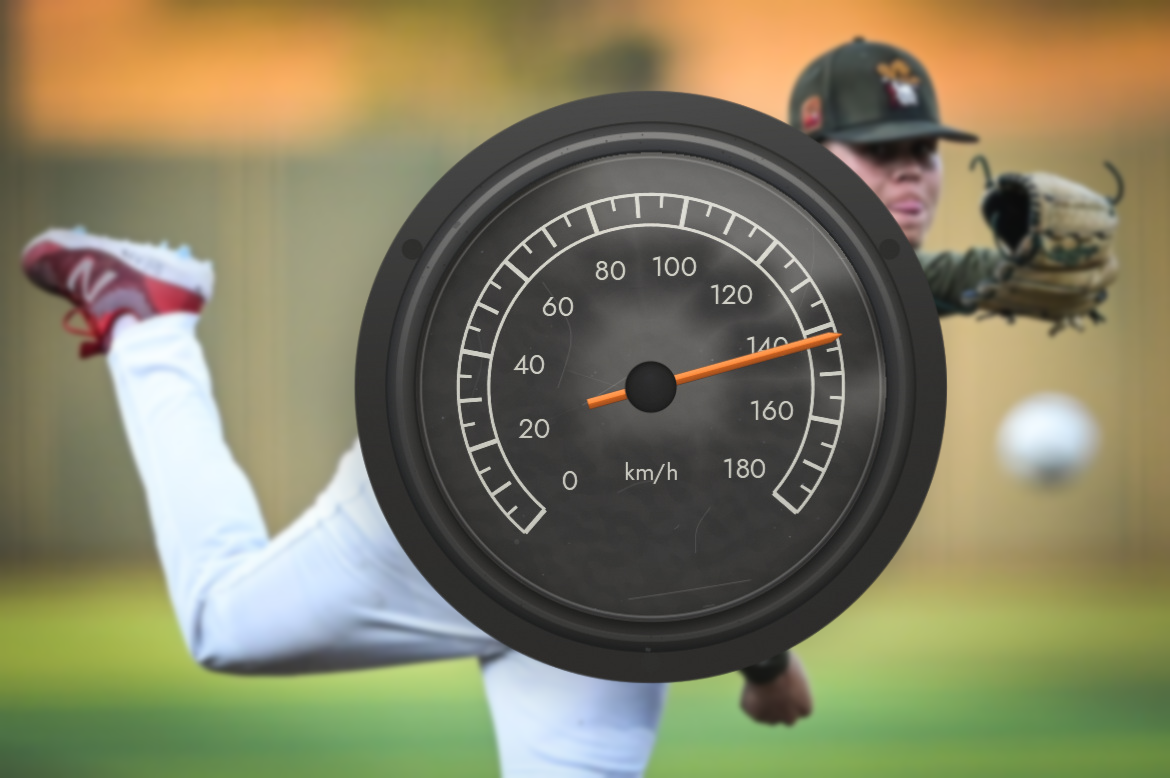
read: 142.5 km/h
